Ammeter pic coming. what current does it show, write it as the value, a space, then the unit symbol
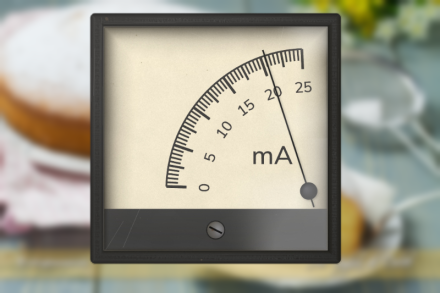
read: 20.5 mA
